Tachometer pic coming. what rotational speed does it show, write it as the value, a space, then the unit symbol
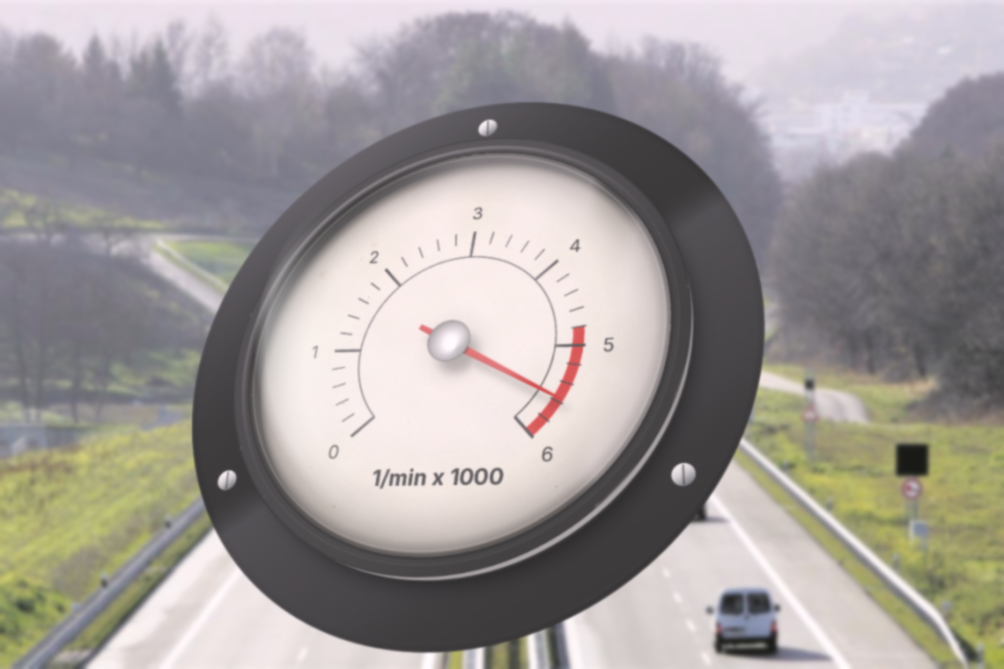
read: 5600 rpm
